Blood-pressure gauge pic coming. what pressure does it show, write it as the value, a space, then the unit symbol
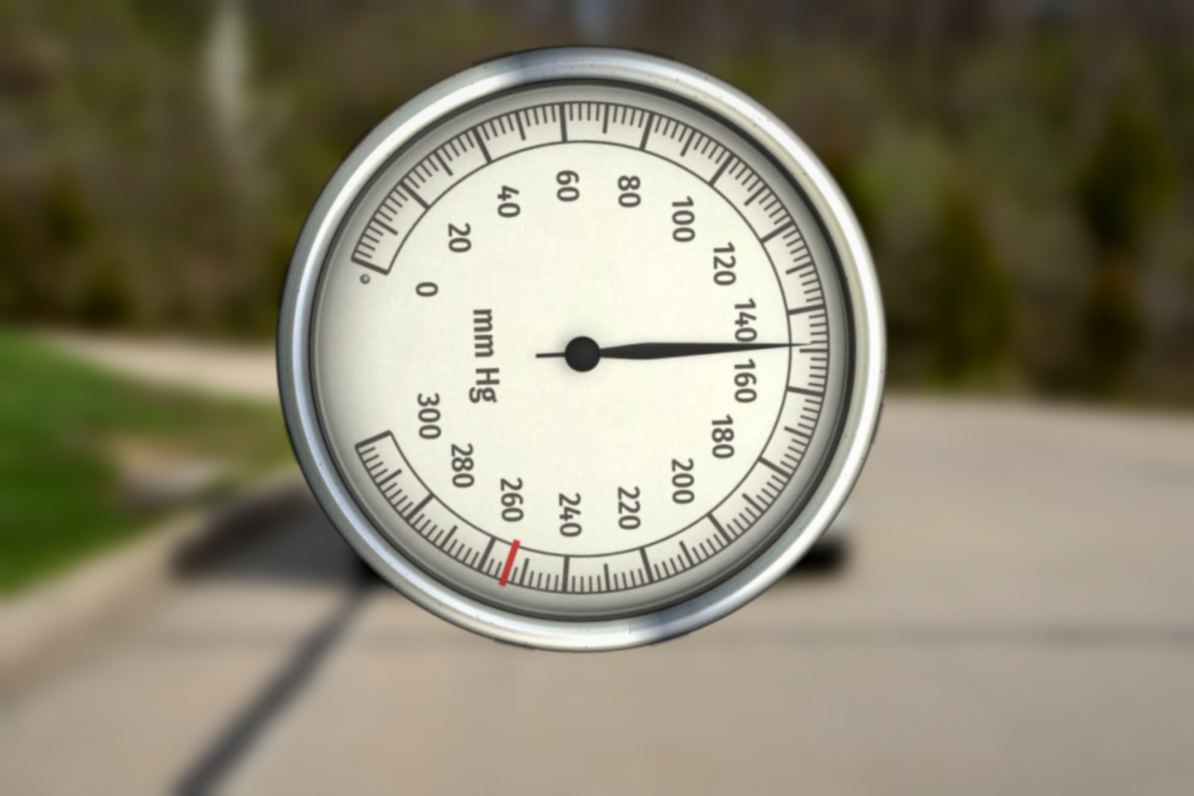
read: 148 mmHg
